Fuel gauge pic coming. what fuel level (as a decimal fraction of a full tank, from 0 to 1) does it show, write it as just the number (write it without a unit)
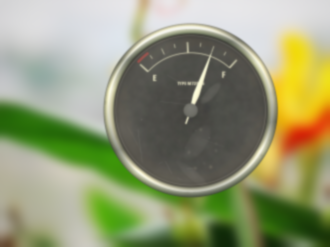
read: 0.75
